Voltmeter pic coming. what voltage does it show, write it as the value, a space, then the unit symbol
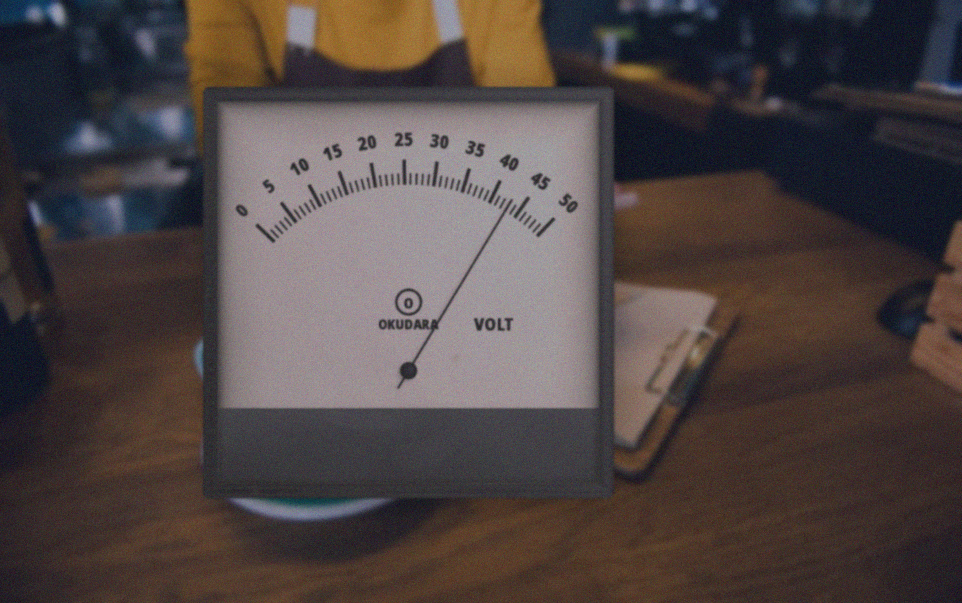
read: 43 V
